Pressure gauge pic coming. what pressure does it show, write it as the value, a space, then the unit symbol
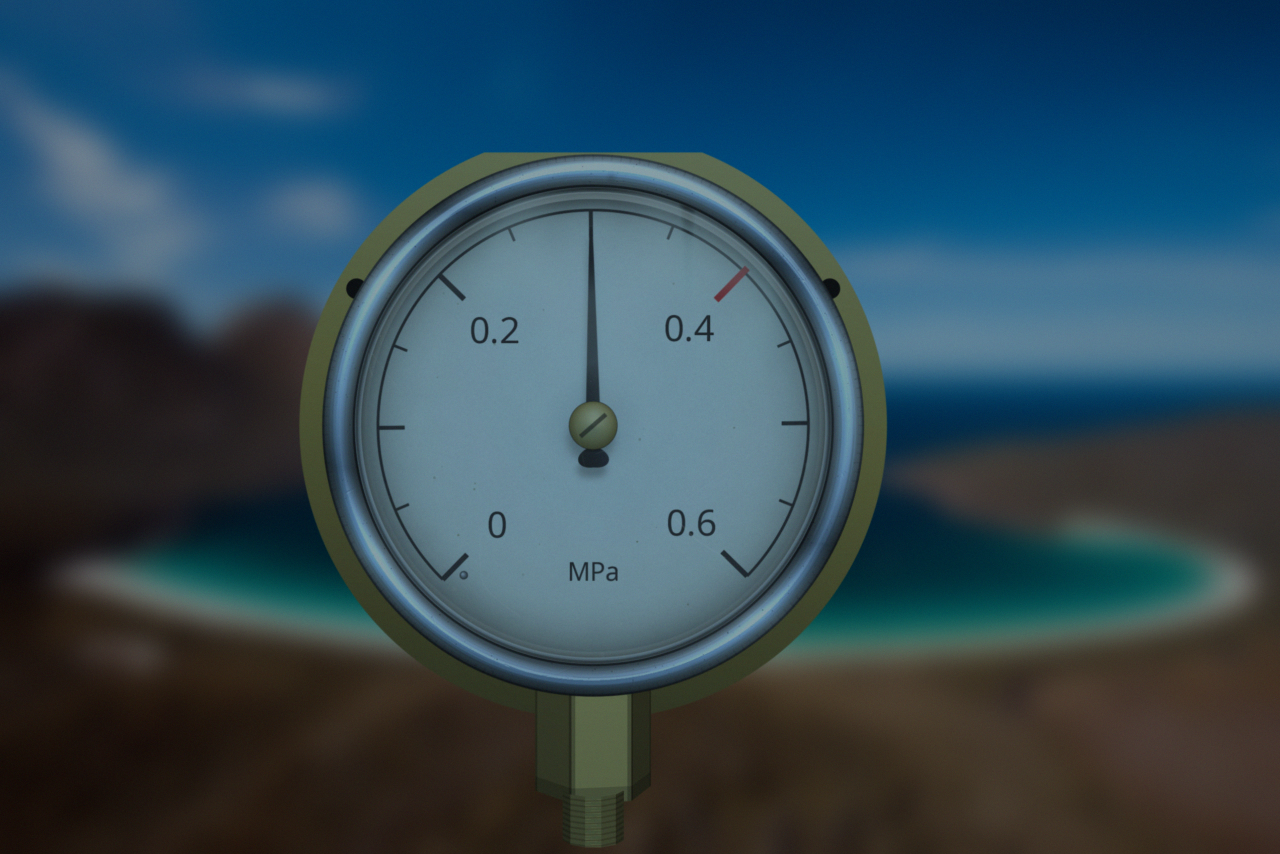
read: 0.3 MPa
